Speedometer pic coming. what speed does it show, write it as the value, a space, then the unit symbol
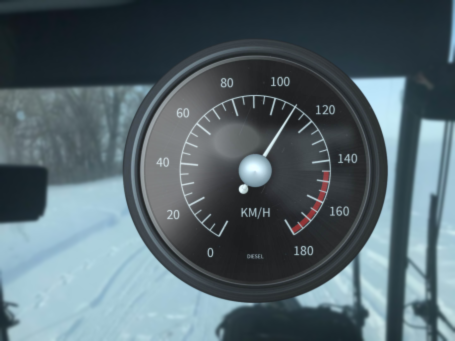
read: 110 km/h
